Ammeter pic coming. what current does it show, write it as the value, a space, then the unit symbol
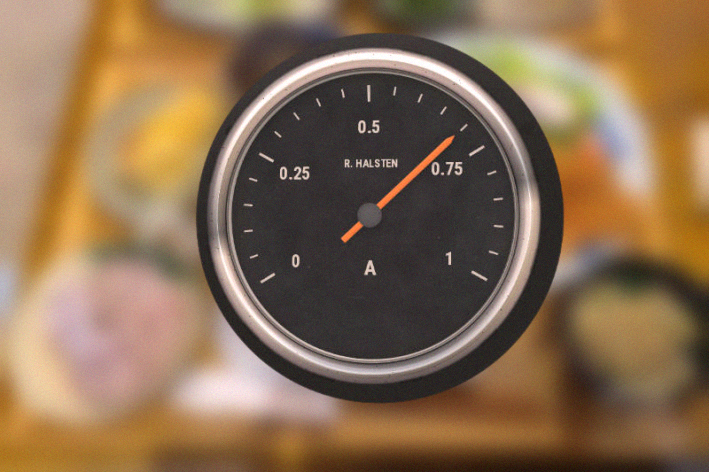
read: 0.7 A
